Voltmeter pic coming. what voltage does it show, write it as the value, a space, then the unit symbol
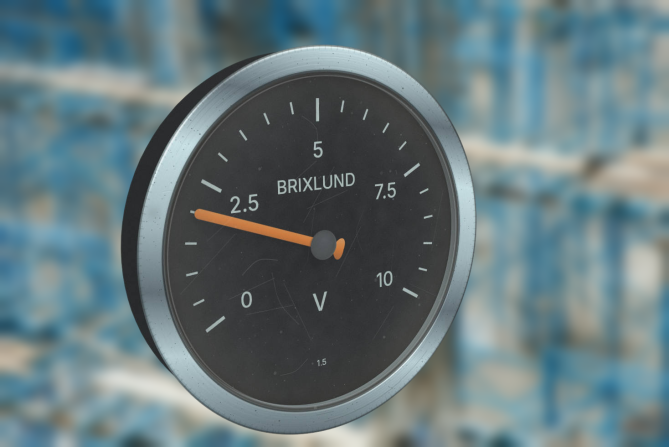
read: 2 V
